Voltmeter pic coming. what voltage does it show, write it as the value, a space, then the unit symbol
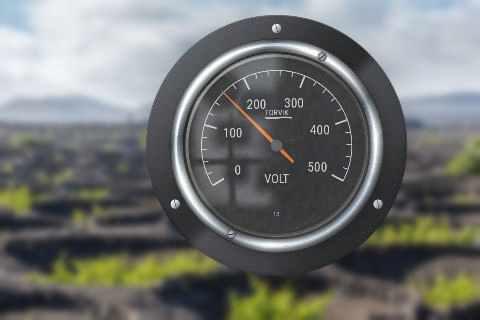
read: 160 V
